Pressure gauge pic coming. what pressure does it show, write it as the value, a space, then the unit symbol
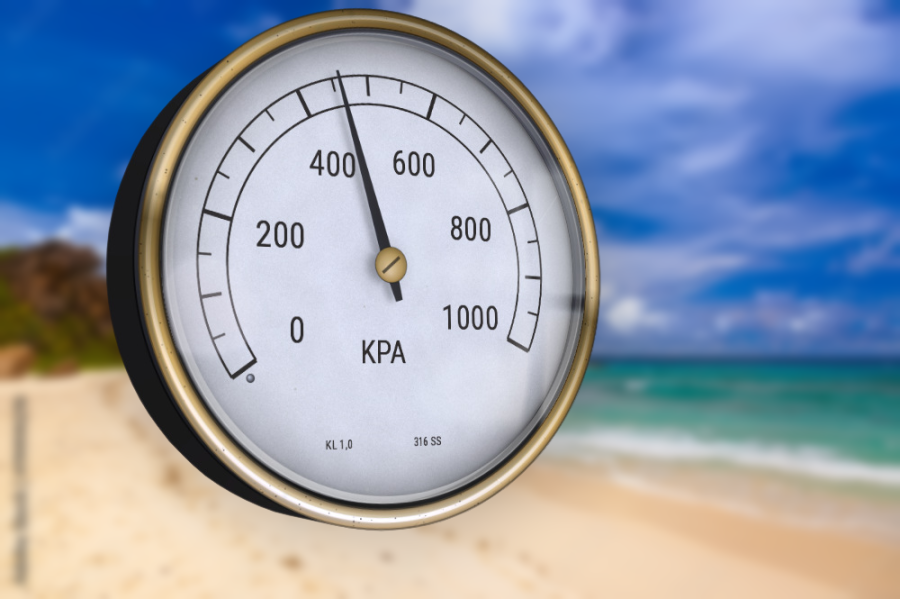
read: 450 kPa
